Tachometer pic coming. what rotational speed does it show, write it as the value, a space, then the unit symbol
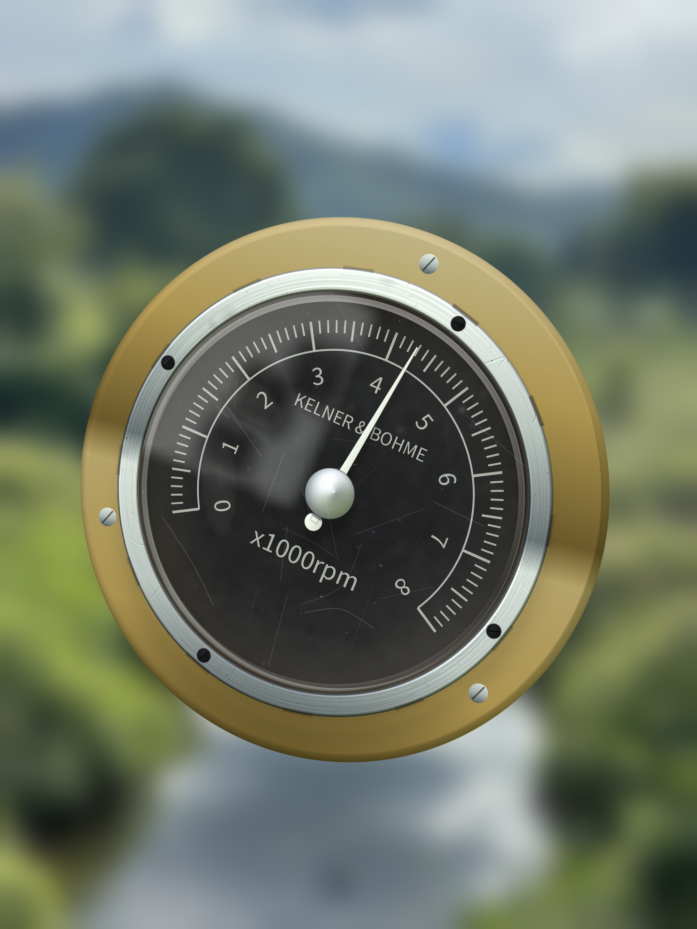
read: 4300 rpm
